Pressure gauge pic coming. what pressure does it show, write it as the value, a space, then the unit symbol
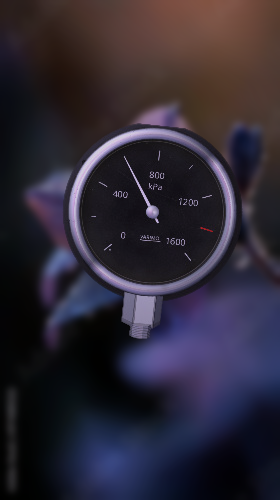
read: 600 kPa
